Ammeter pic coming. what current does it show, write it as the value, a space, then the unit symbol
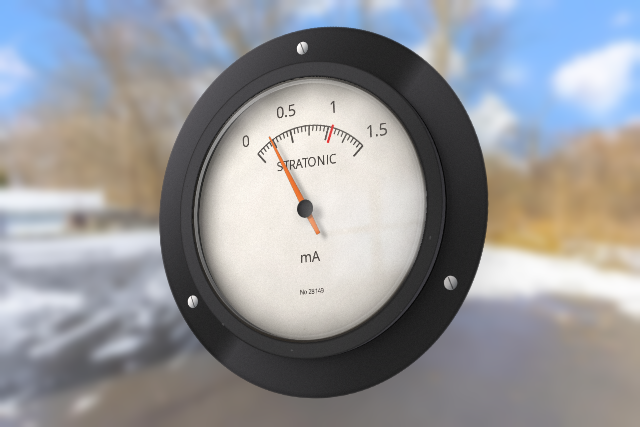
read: 0.25 mA
